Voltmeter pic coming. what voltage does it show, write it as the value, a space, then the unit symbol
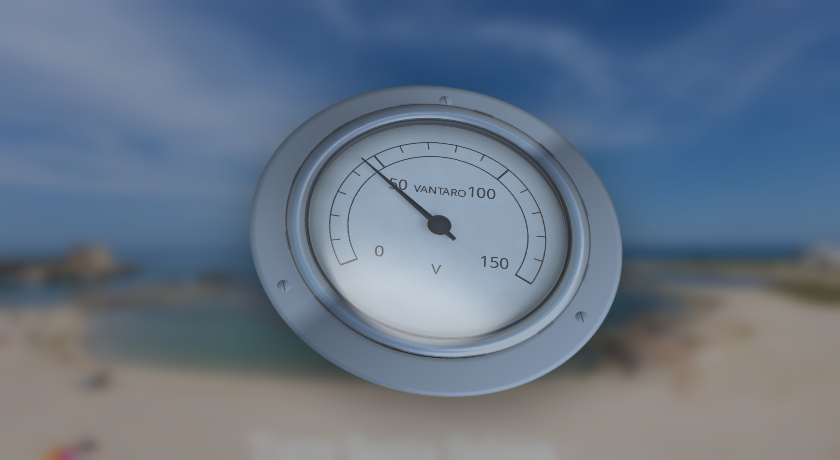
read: 45 V
